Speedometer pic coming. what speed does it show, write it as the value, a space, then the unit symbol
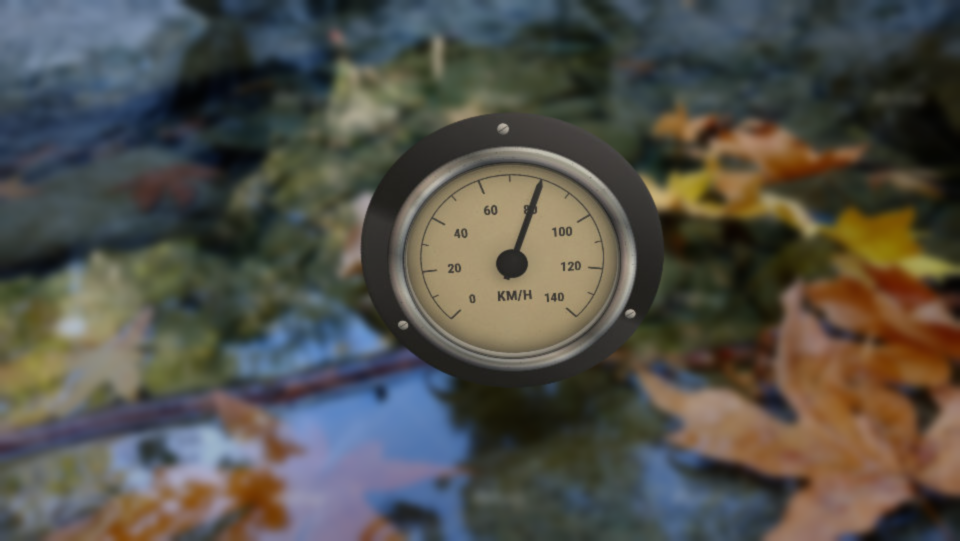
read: 80 km/h
